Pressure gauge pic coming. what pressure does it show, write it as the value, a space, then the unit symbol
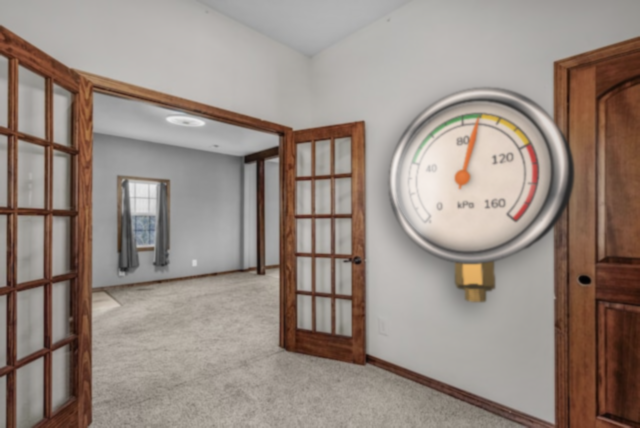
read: 90 kPa
